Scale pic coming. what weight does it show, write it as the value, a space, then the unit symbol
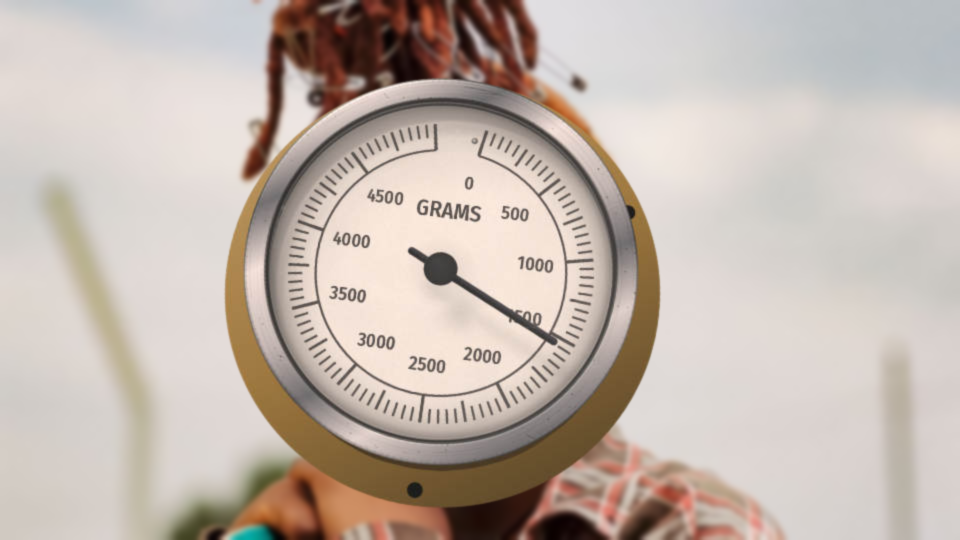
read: 1550 g
